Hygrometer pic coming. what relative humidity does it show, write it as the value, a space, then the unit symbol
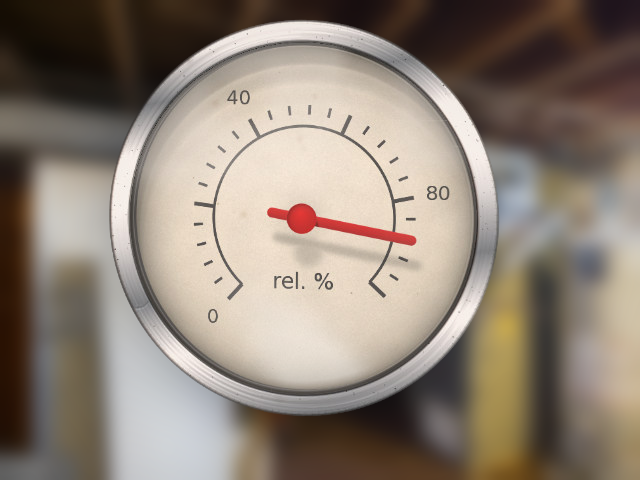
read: 88 %
